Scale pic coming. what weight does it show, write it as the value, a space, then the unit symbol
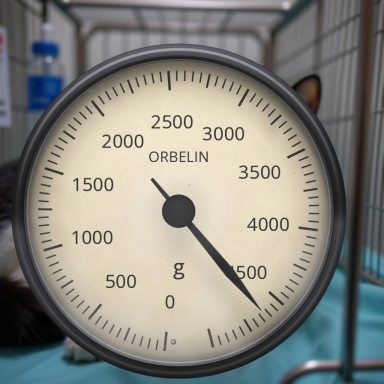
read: 4625 g
